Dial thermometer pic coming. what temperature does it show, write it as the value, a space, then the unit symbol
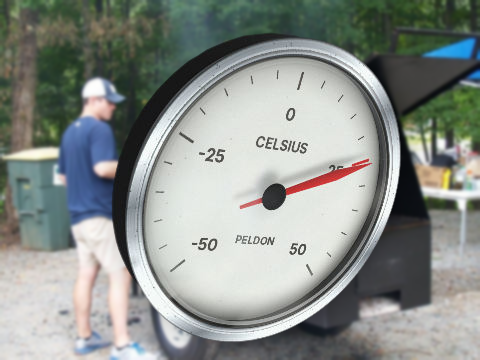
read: 25 °C
